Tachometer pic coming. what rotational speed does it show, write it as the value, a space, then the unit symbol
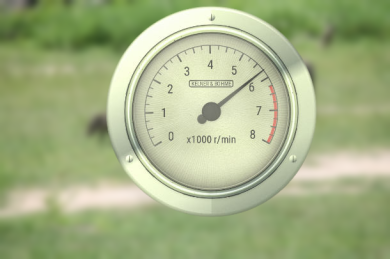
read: 5750 rpm
